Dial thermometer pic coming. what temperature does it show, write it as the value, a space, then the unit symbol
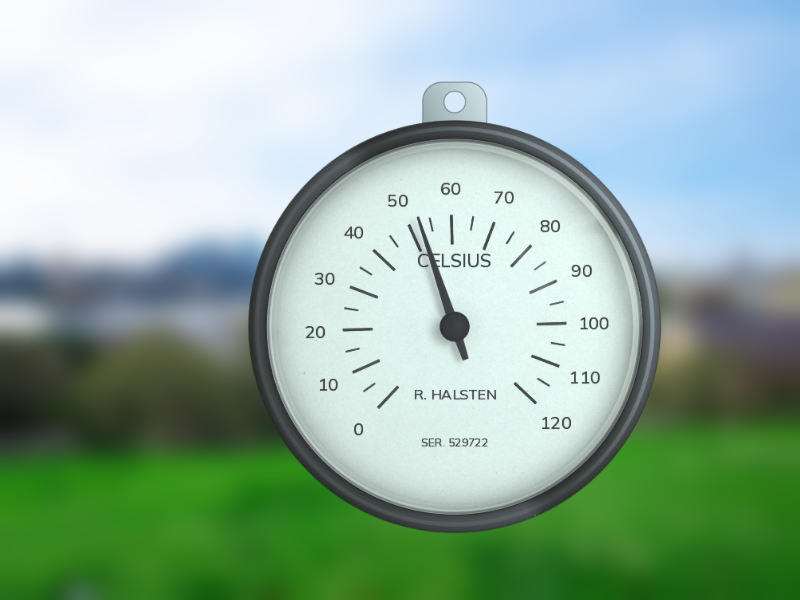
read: 52.5 °C
